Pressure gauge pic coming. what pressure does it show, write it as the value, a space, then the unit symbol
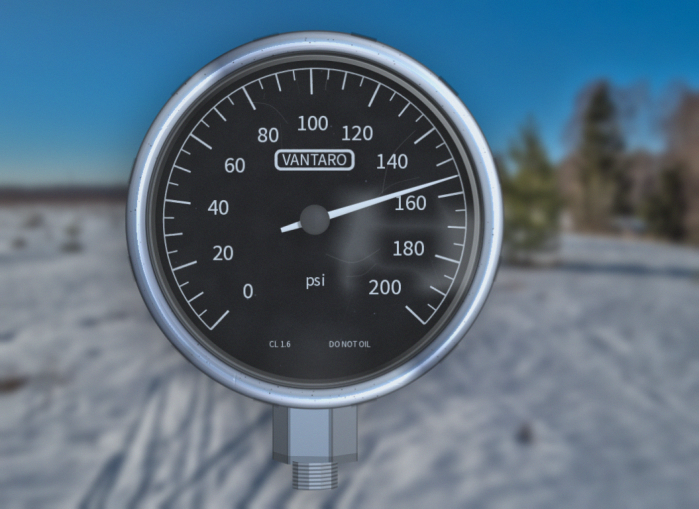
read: 155 psi
